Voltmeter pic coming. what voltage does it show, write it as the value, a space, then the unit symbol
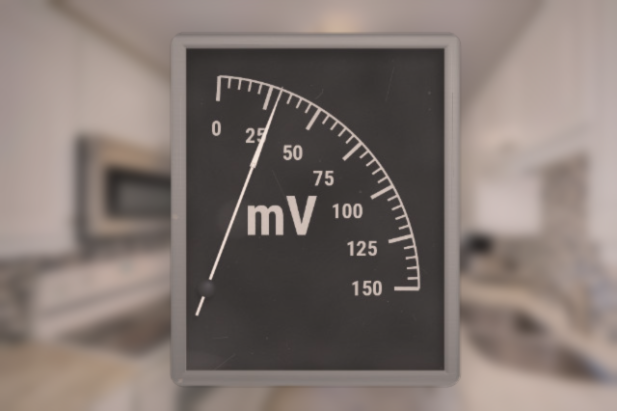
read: 30 mV
